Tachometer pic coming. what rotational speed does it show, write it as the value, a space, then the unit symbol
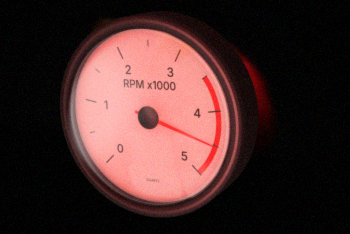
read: 4500 rpm
